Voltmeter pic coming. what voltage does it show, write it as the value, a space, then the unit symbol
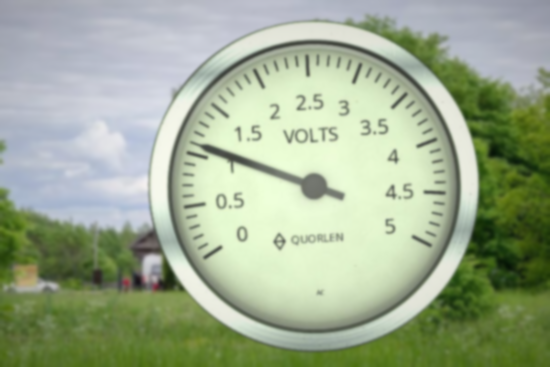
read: 1.1 V
